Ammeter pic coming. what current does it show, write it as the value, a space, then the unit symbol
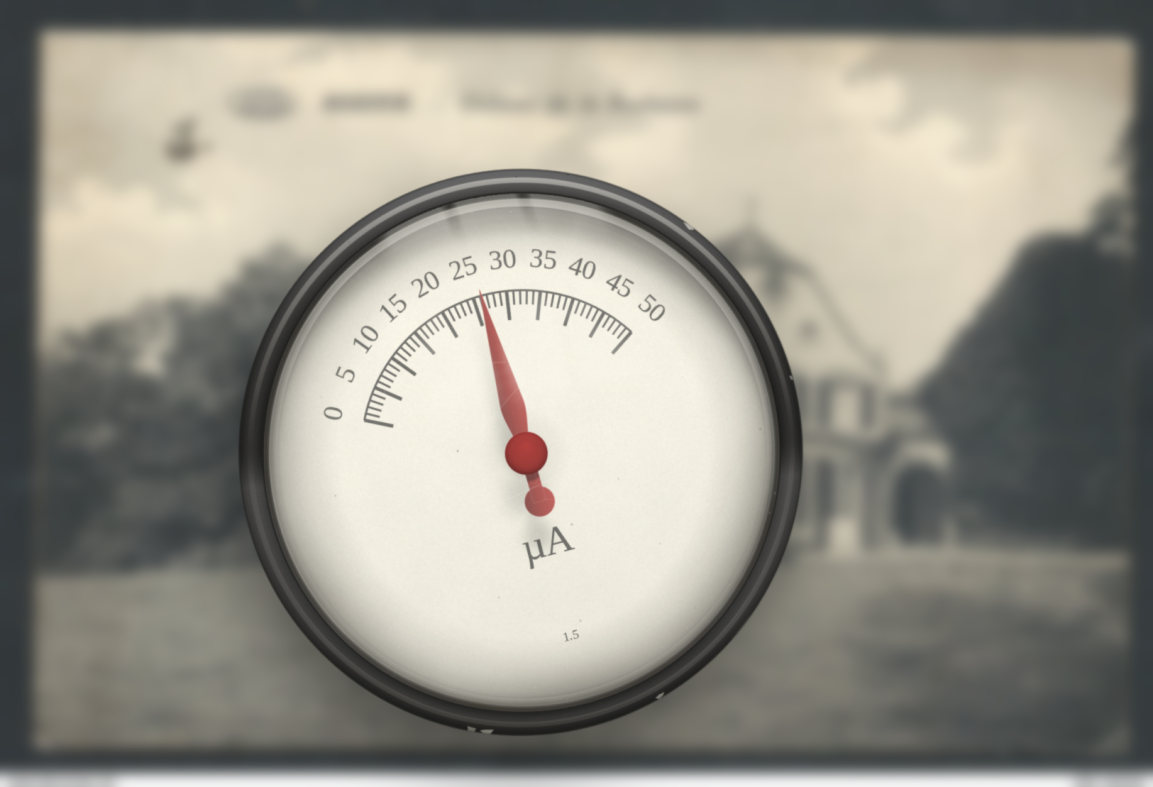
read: 26 µA
